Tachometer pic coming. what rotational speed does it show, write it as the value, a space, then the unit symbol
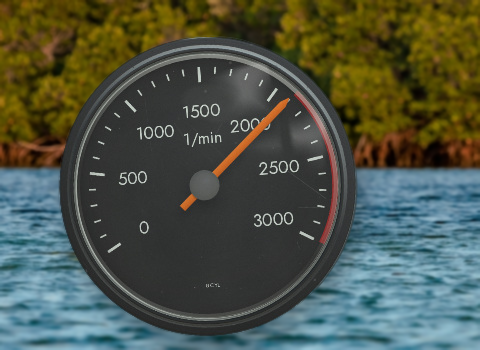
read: 2100 rpm
